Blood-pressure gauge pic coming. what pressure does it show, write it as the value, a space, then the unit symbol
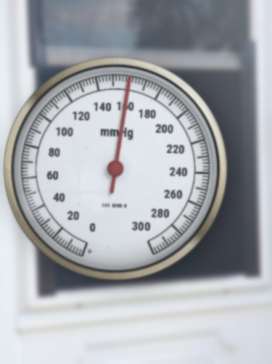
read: 160 mmHg
